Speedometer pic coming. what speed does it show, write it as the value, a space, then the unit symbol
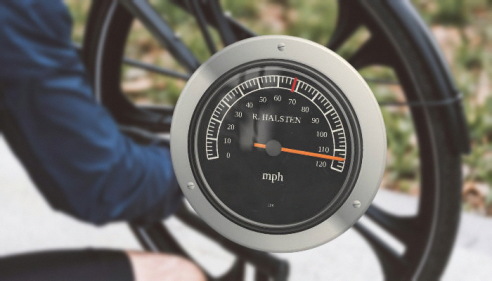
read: 114 mph
